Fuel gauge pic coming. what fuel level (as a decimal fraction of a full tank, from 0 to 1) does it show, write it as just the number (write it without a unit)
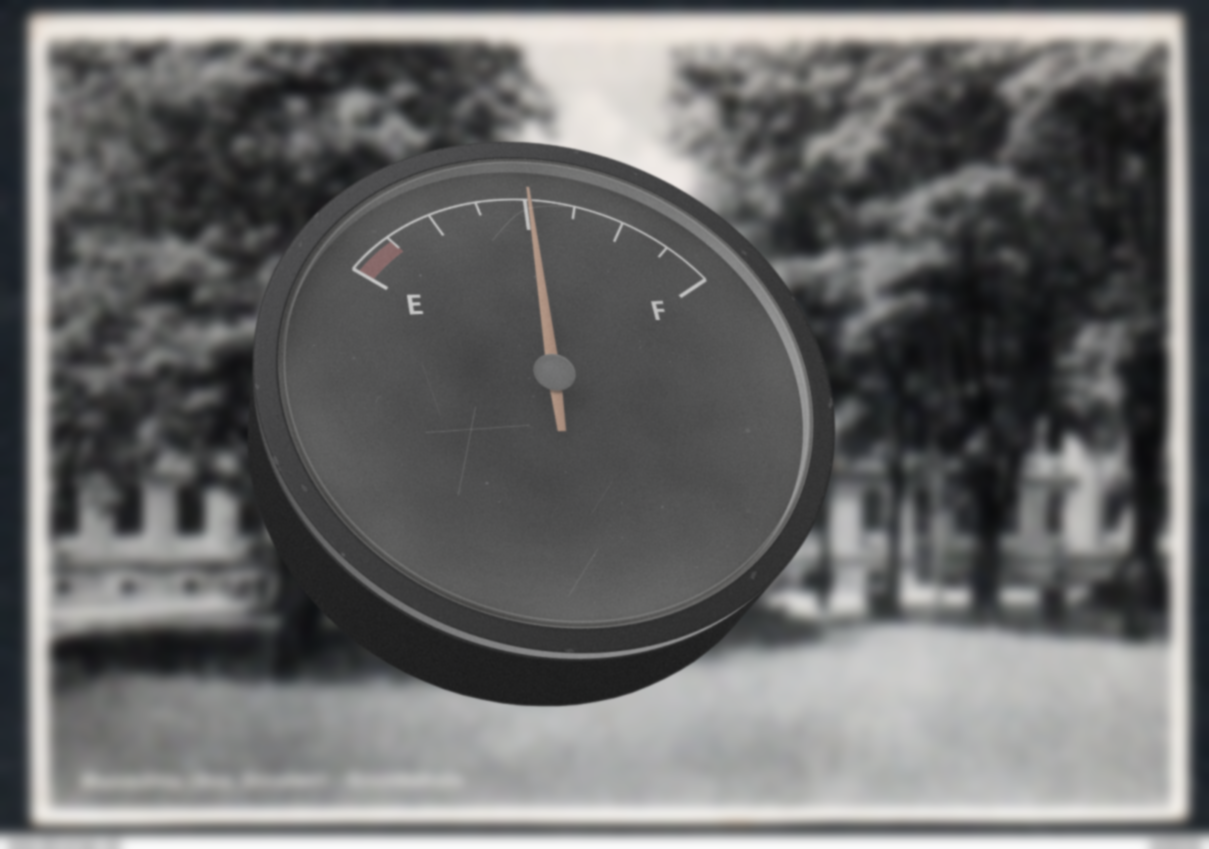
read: 0.5
